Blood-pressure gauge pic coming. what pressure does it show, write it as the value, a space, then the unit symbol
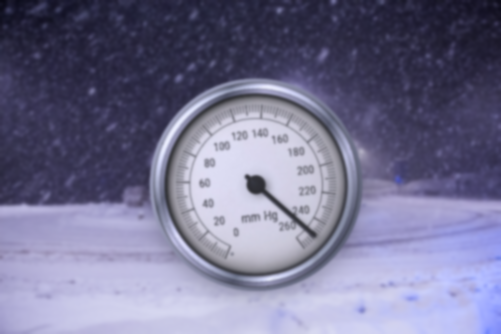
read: 250 mmHg
